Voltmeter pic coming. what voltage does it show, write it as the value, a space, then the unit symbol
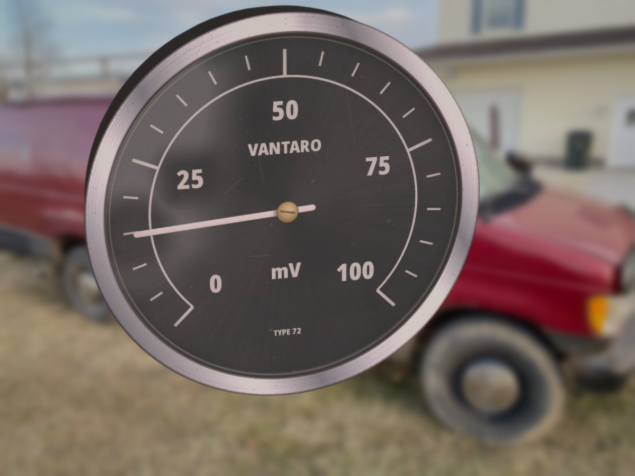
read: 15 mV
